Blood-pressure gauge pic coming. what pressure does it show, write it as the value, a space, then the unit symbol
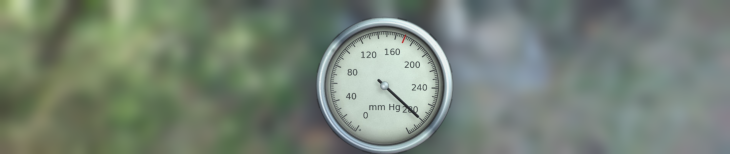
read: 280 mmHg
